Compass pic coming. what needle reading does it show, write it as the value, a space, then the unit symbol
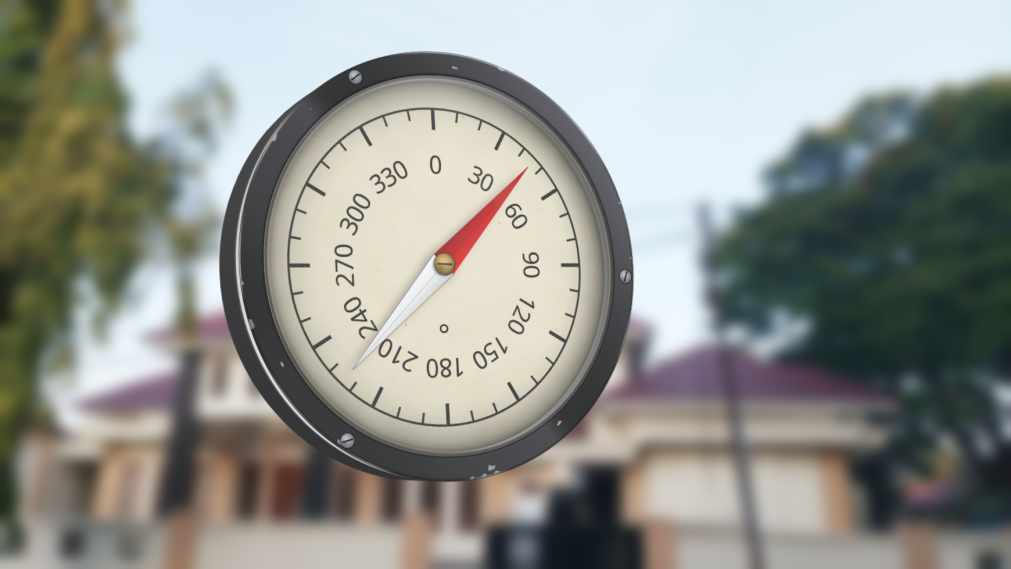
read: 45 °
